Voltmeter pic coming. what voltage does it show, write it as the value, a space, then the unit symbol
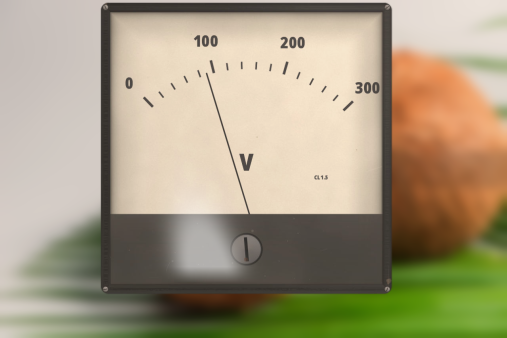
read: 90 V
